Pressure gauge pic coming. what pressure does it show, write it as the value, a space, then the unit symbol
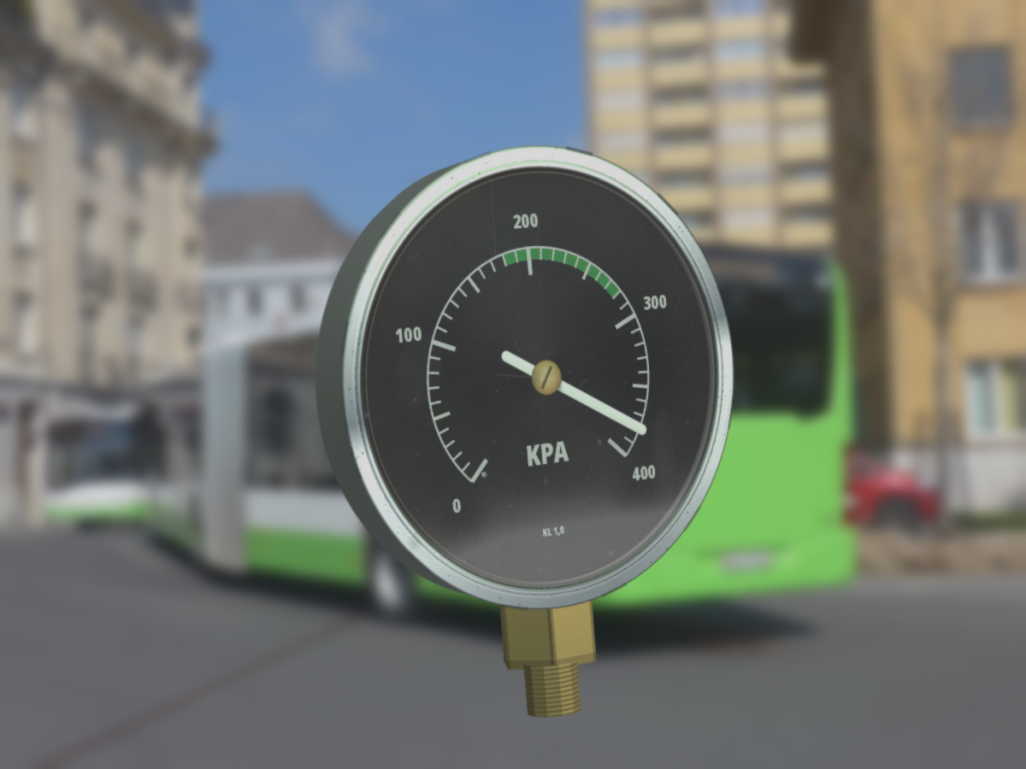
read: 380 kPa
